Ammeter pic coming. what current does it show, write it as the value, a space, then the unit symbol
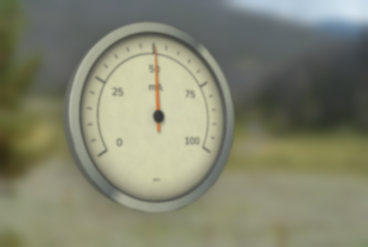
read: 50 mA
